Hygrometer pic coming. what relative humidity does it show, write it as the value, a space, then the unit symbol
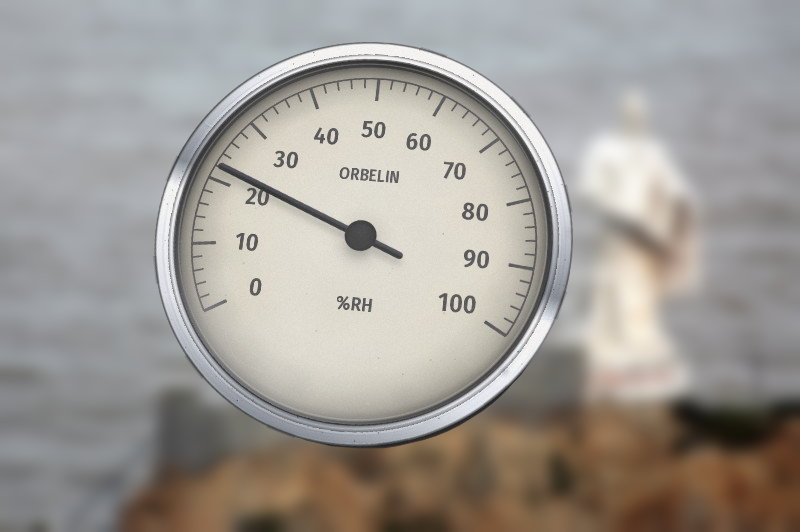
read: 22 %
